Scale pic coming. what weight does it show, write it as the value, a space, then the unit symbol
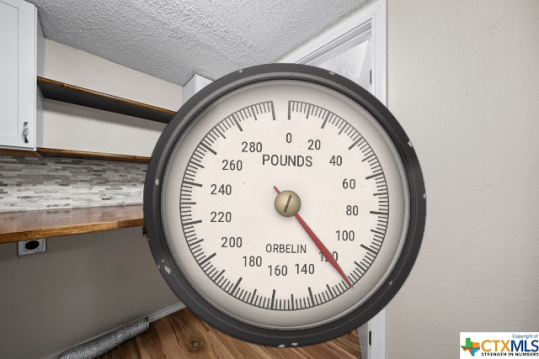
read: 120 lb
